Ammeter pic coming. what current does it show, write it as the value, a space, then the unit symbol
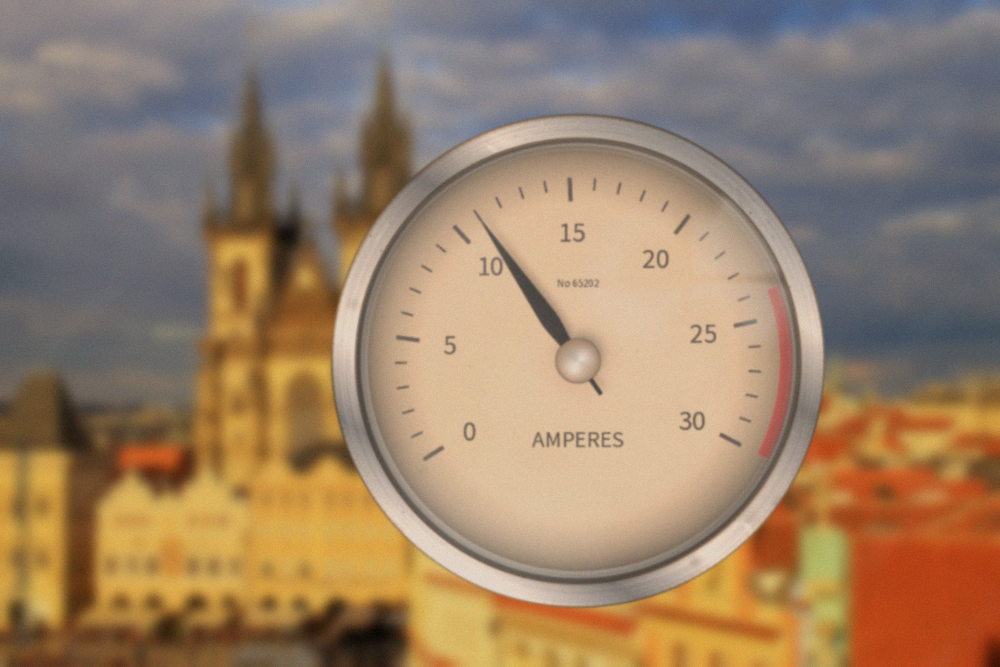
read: 11 A
